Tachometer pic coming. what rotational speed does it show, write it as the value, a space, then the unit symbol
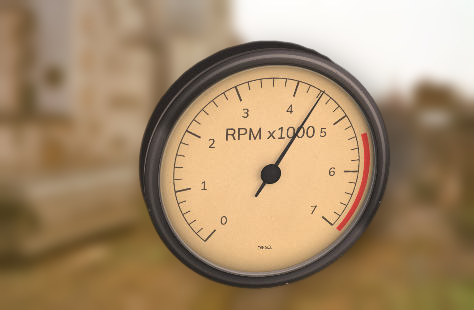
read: 4400 rpm
